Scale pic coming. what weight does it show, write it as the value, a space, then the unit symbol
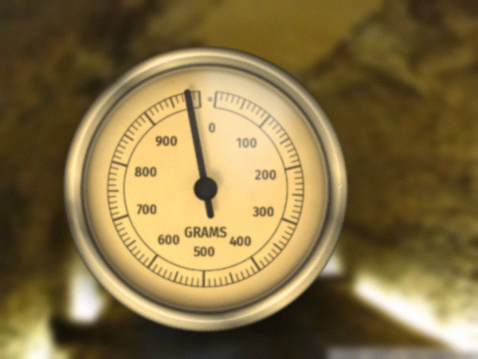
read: 980 g
